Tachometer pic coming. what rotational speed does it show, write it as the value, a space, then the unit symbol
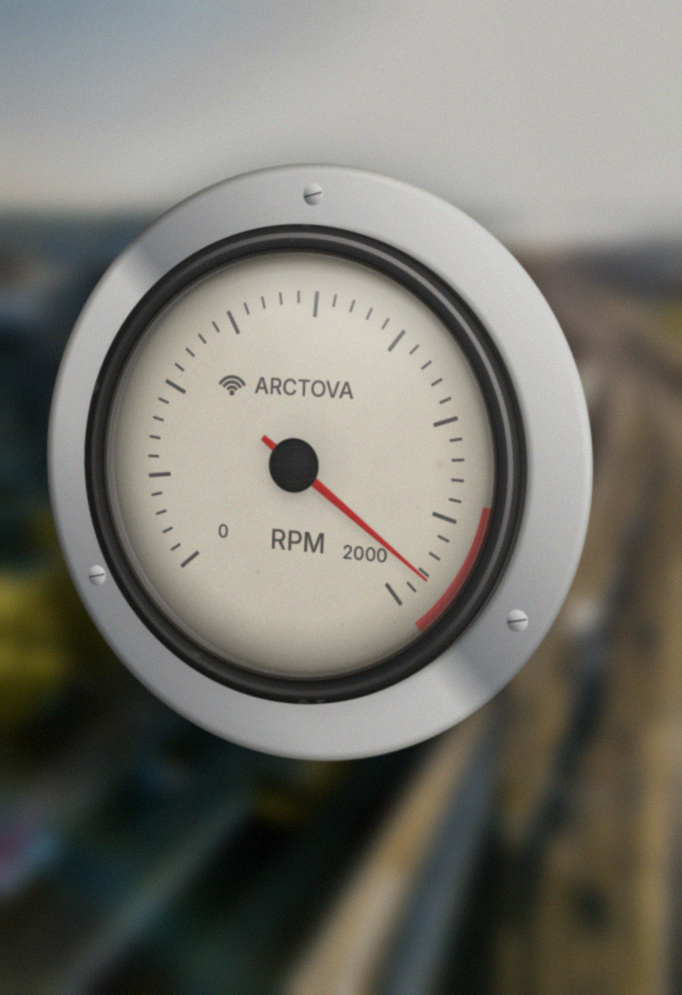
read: 1900 rpm
